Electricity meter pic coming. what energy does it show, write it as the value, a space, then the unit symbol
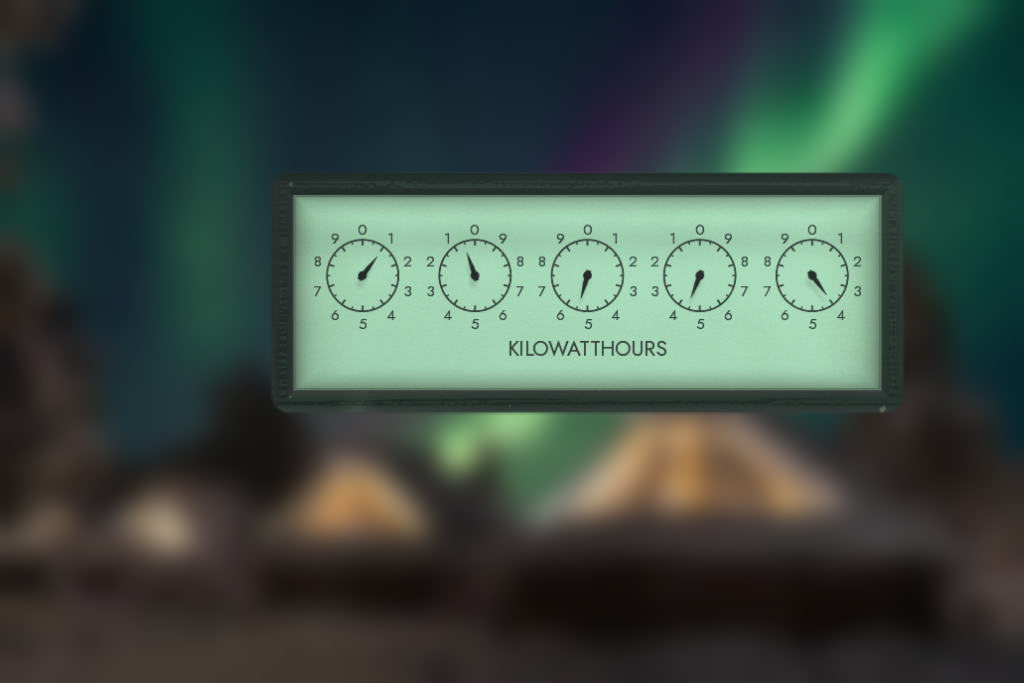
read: 10544 kWh
